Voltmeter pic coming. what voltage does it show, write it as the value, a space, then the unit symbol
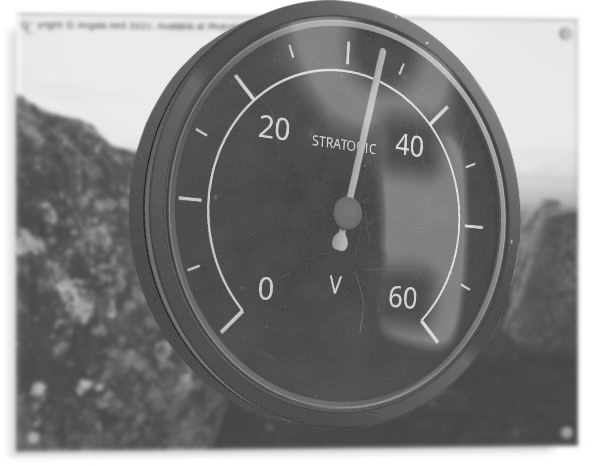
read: 32.5 V
